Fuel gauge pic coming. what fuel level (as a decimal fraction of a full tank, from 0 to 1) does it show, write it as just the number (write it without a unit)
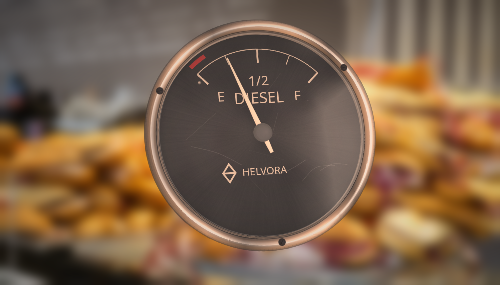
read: 0.25
